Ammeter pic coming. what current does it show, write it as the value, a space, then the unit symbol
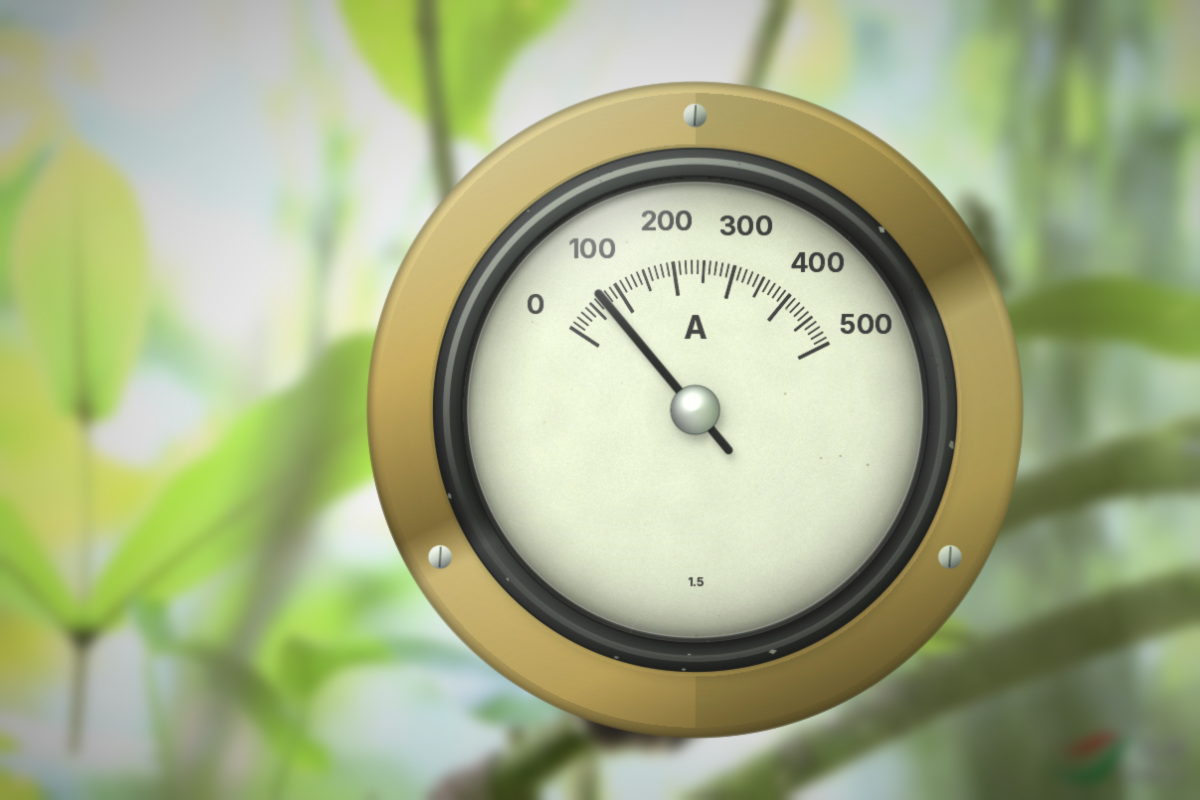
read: 70 A
